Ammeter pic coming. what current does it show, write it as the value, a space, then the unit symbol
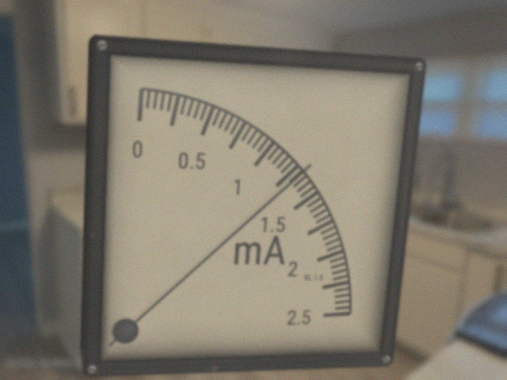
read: 1.3 mA
